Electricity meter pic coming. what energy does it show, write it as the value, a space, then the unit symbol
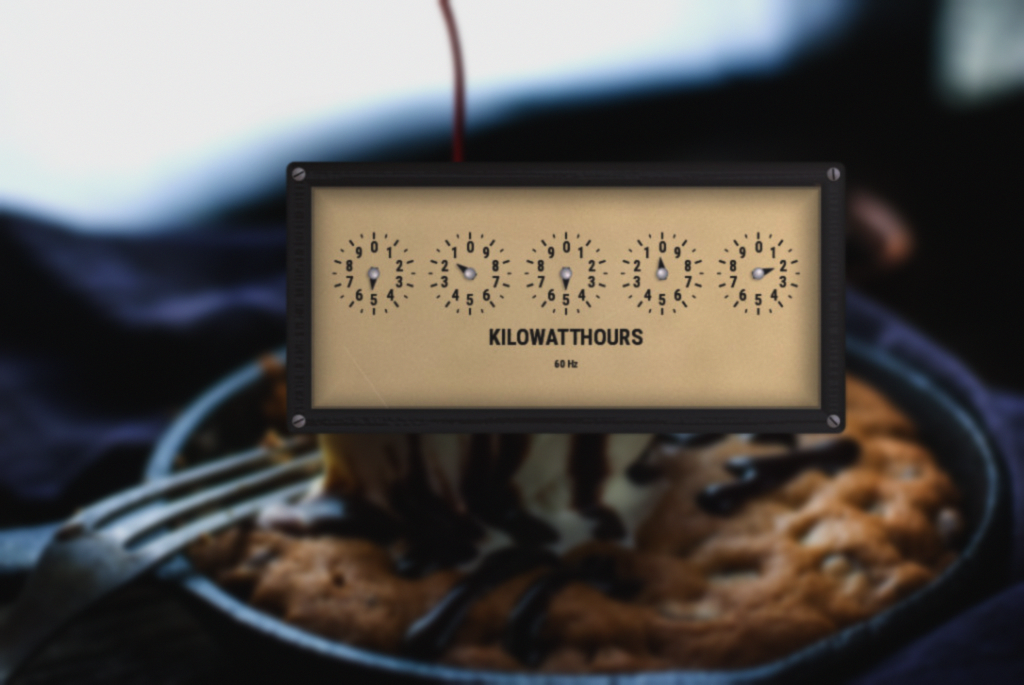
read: 51502 kWh
